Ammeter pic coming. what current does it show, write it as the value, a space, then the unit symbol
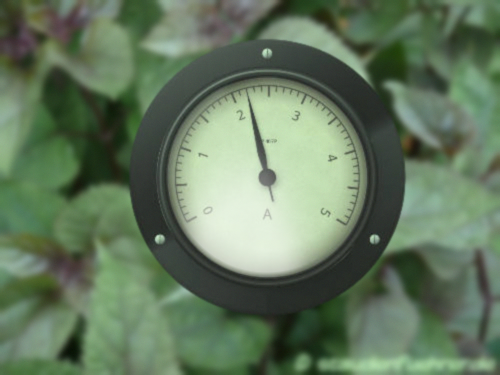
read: 2.2 A
